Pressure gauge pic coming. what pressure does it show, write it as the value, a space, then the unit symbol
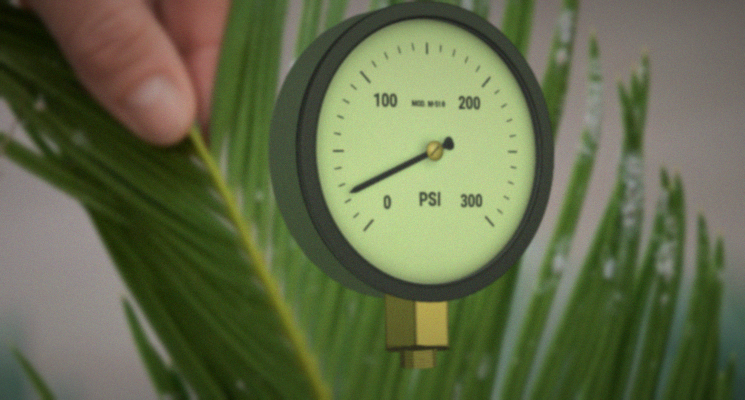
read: 25 psi
